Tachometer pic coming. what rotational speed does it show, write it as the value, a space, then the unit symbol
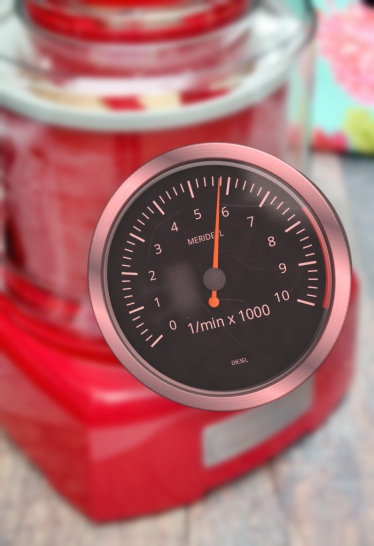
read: 5800 rpm
